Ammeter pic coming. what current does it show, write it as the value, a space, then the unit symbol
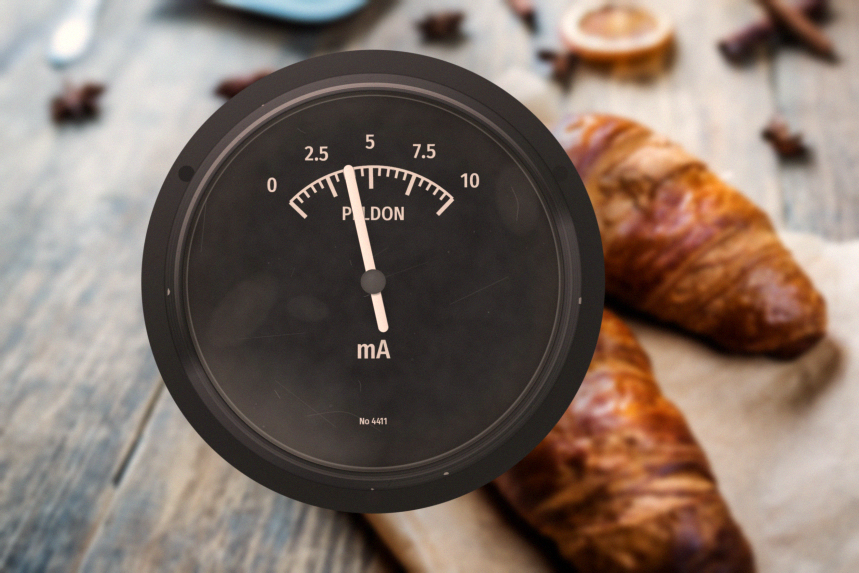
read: 3.75 mA
